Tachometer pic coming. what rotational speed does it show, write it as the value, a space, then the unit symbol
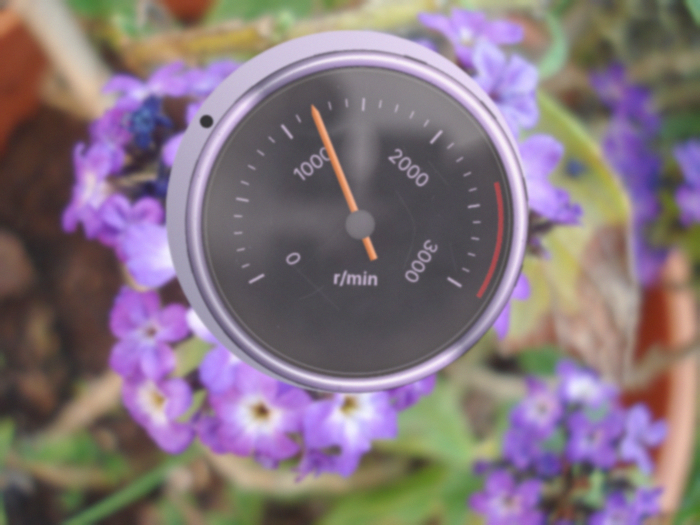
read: 1200 rpm
